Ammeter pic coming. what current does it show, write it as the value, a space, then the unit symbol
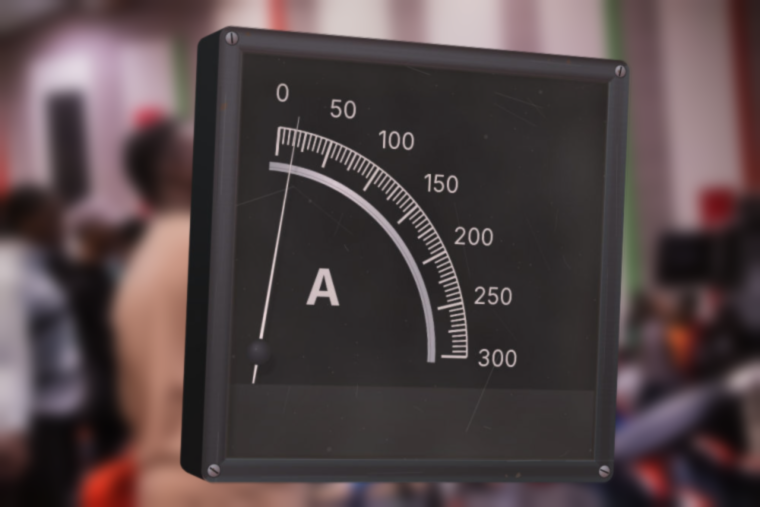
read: 15 A
